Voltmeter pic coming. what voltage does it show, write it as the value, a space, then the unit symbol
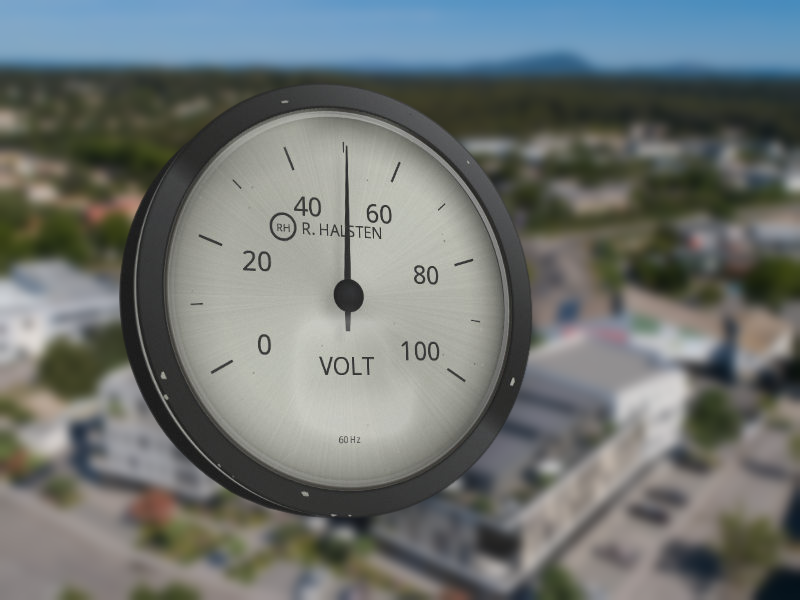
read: 50 V
